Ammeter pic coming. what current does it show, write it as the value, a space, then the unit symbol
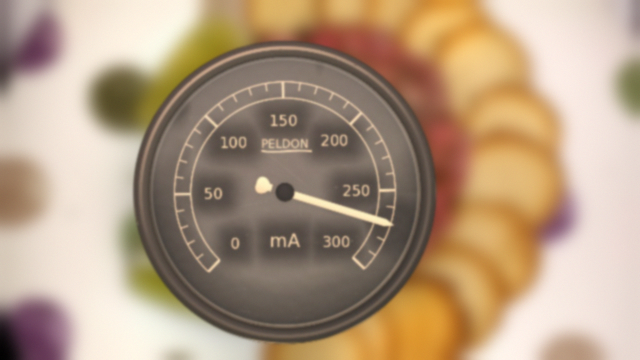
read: 270 mA
